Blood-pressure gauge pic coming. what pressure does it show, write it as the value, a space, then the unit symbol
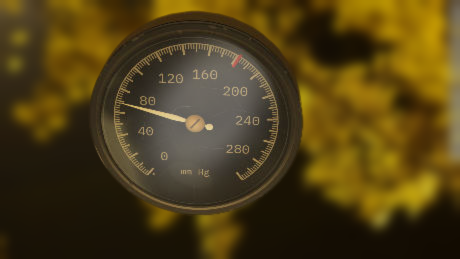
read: 70 mmHg
